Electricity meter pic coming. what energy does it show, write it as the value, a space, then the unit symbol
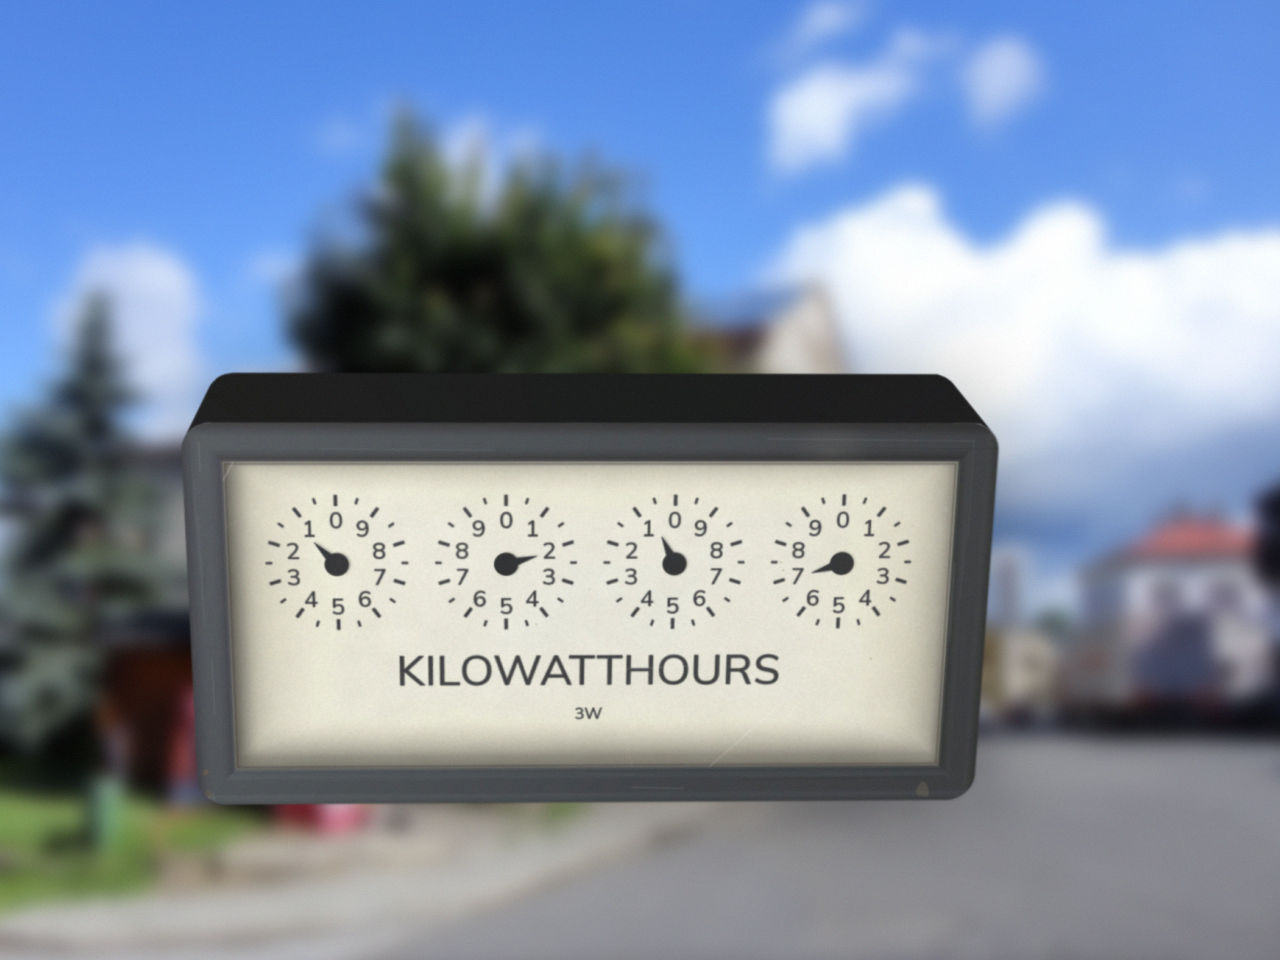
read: 1207 kWh
